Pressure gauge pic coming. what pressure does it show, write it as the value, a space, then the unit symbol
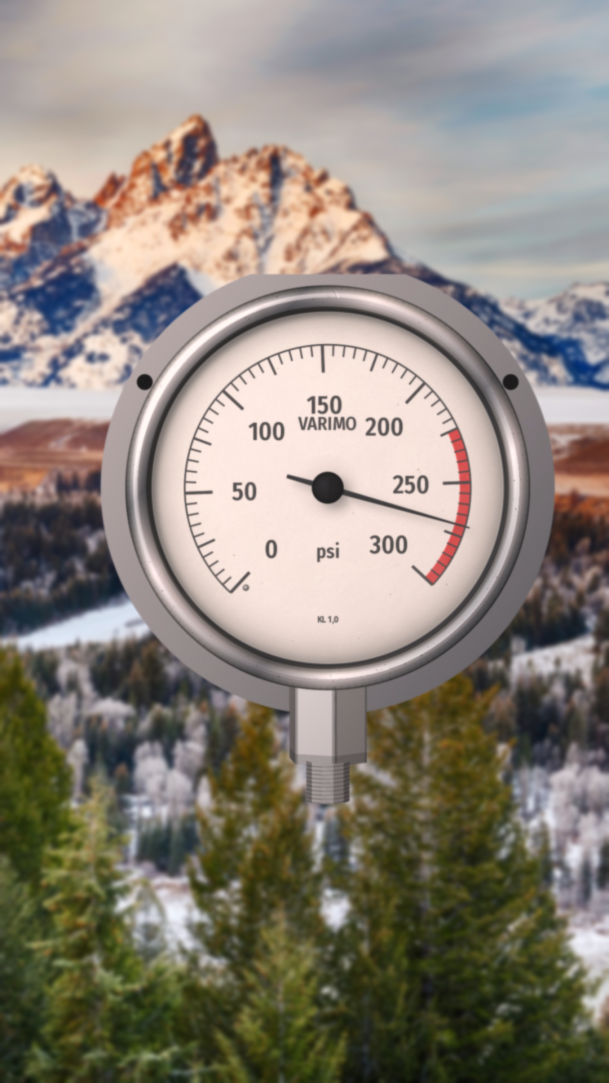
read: 270 psi
